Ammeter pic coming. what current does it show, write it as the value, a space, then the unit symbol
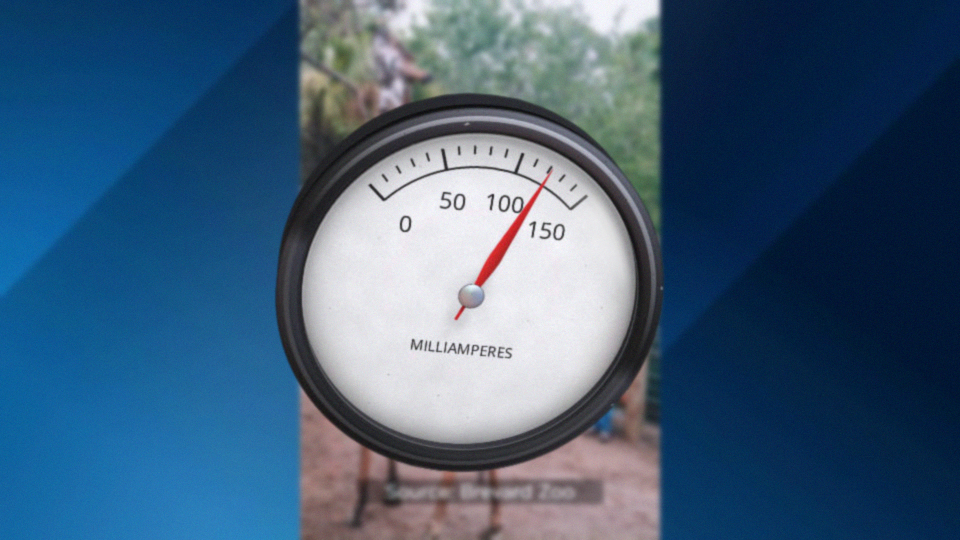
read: 120 mA
